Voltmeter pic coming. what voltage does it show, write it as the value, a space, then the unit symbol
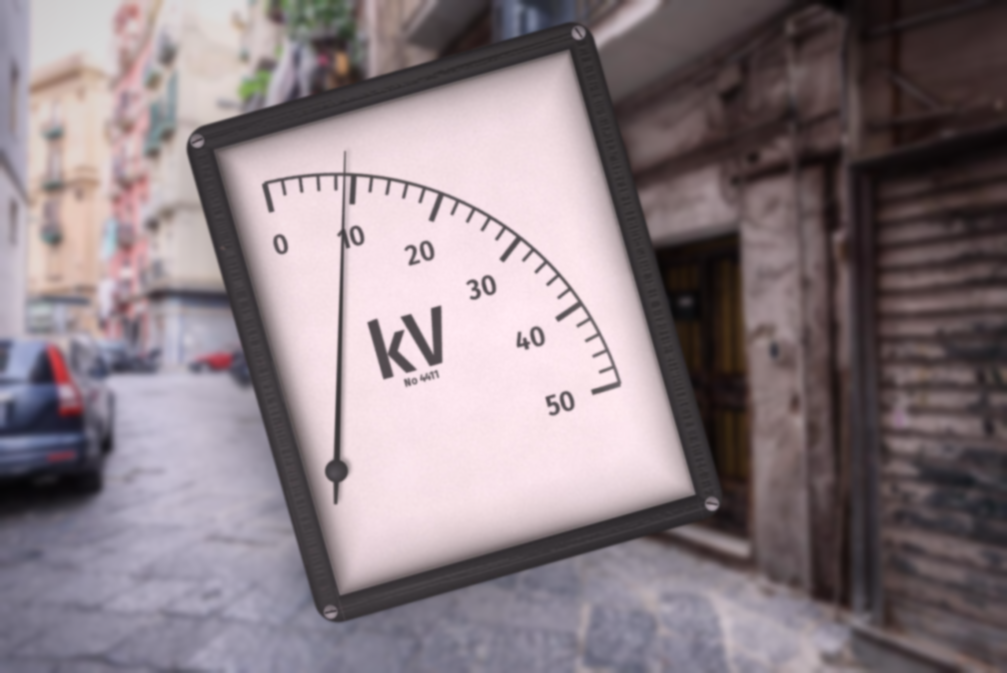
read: 9 kV
